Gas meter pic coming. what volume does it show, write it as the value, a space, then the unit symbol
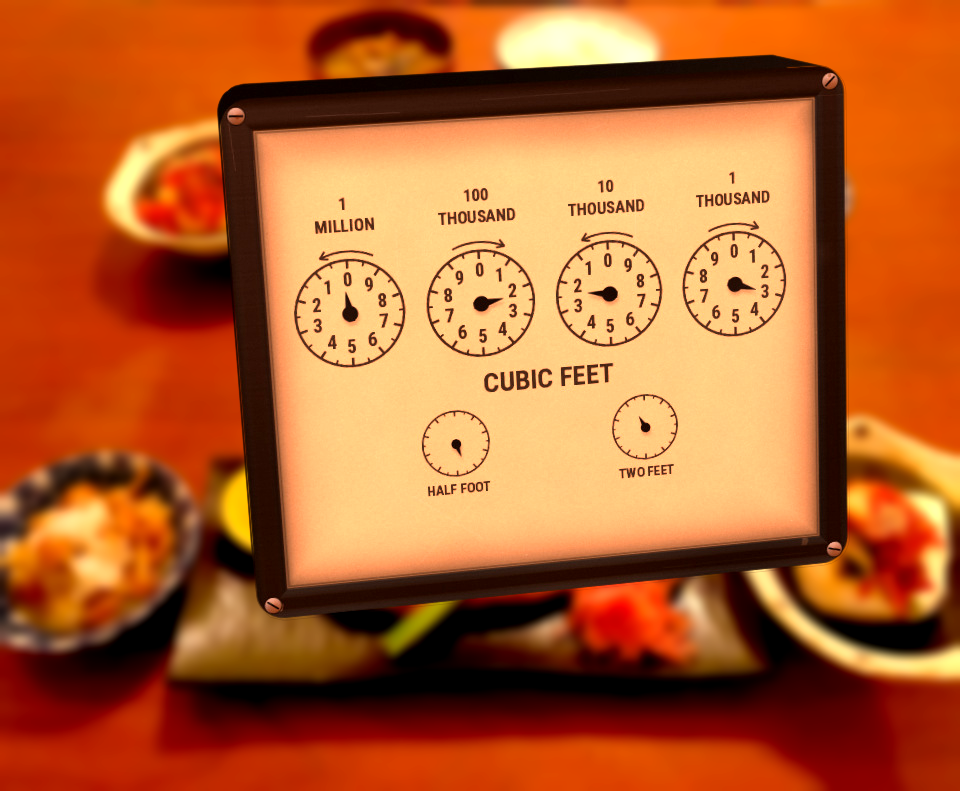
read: 22300 ft³
